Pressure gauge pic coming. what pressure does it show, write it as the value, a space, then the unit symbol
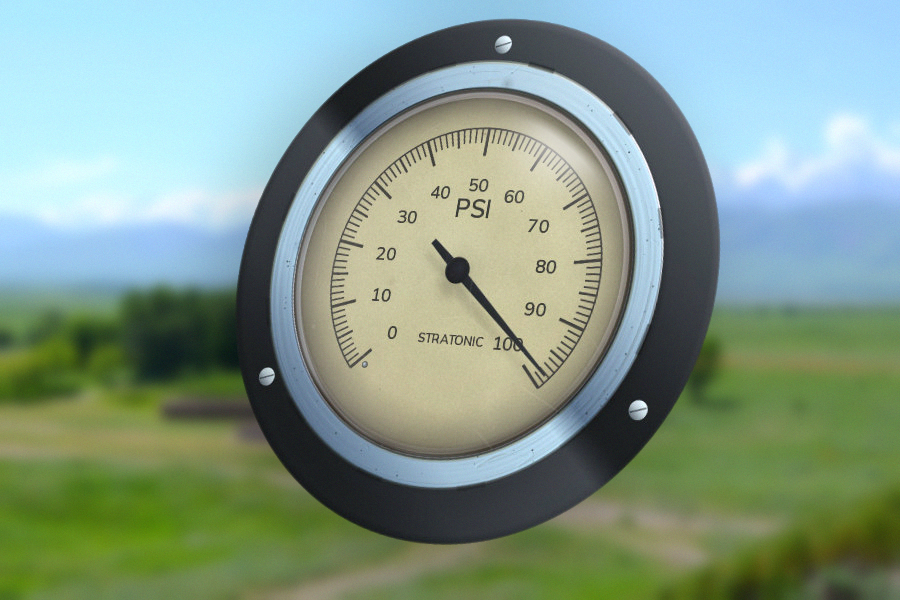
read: 98 psi
